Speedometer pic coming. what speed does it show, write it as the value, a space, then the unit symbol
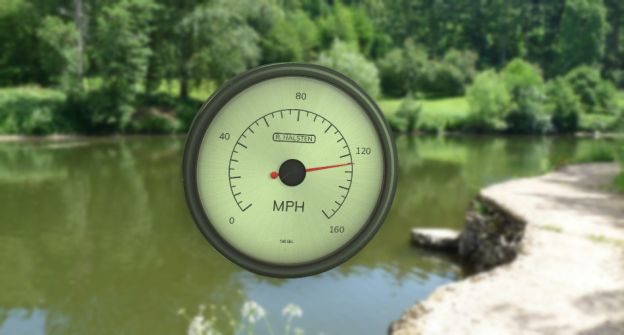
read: 125 mph
